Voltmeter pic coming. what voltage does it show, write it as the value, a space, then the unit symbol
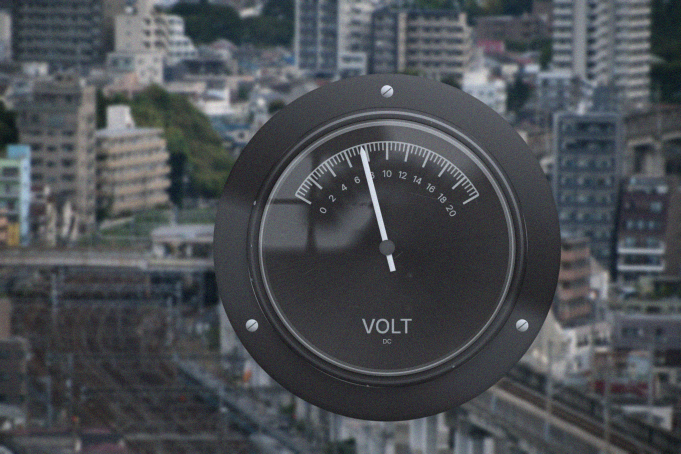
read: 7.6 V
